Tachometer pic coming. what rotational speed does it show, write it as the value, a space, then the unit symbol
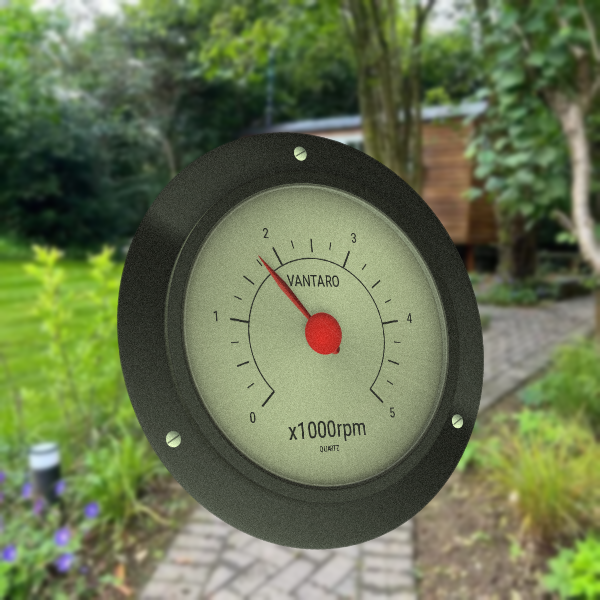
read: 1750 rpm
